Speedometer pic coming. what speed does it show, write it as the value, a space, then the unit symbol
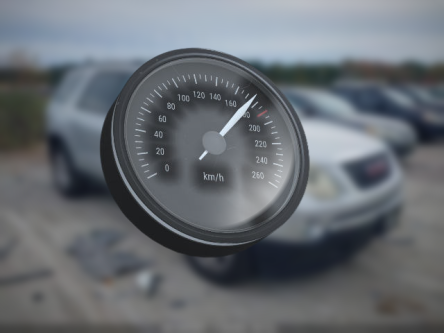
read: 175 km/h
